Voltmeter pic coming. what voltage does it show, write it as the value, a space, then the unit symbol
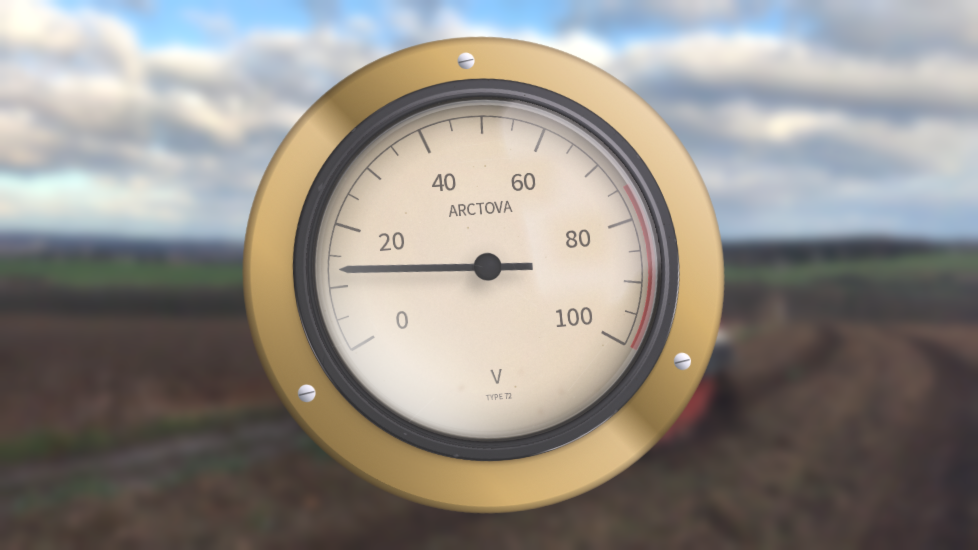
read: 12.5 V
